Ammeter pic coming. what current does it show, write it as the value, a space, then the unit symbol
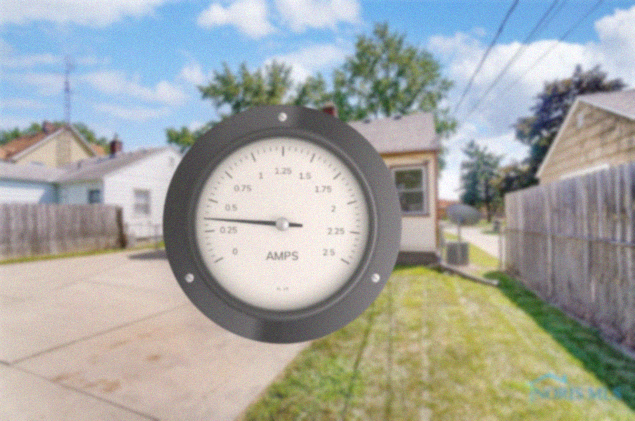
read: 0.35 A
